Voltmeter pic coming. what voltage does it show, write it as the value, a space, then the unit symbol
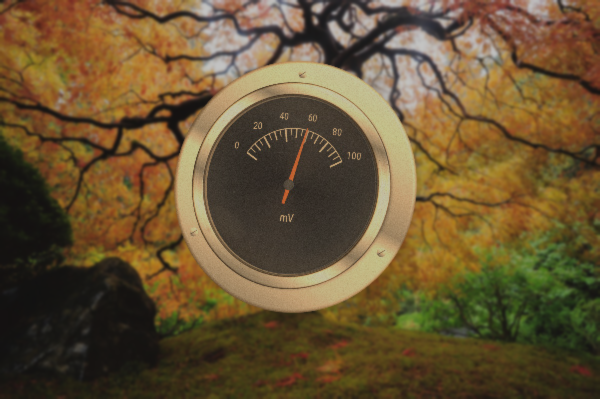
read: 60 mV
